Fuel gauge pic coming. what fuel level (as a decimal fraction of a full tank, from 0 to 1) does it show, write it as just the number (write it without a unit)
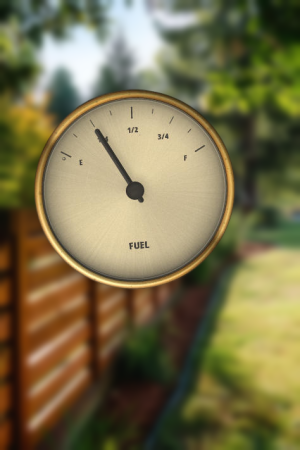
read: 0.25
